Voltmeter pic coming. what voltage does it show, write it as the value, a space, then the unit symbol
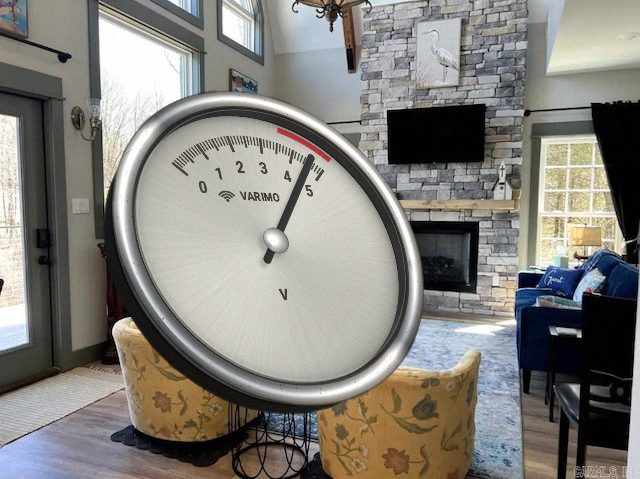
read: 4.5 V
